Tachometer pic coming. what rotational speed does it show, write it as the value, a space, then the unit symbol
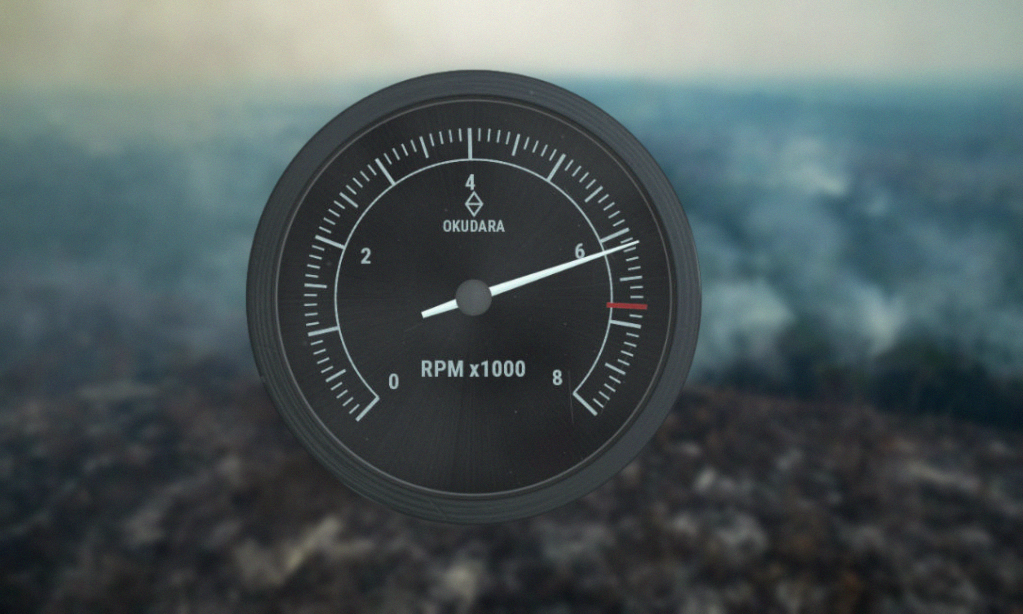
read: 6150 rpm
